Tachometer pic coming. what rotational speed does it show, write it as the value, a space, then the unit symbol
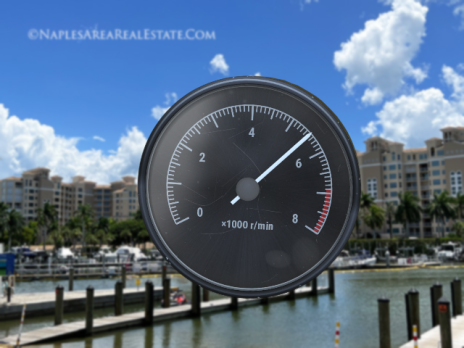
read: 5500 rpm
